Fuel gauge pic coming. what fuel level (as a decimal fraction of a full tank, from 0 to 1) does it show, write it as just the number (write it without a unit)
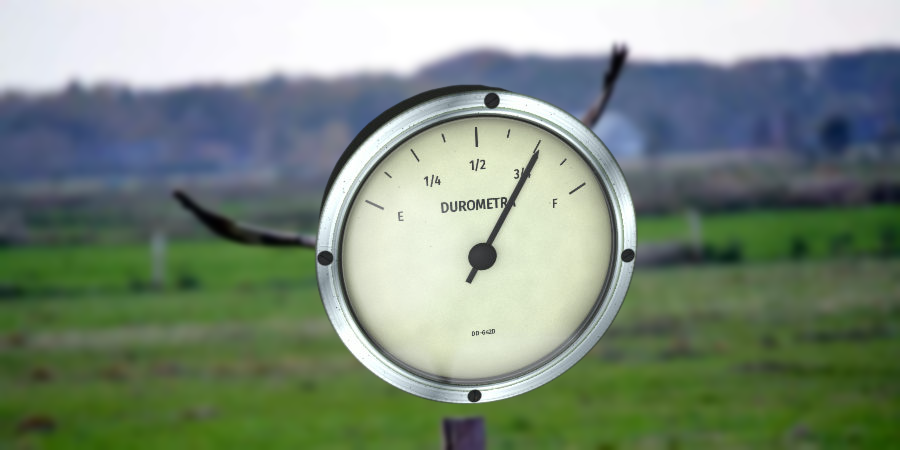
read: 0.75
